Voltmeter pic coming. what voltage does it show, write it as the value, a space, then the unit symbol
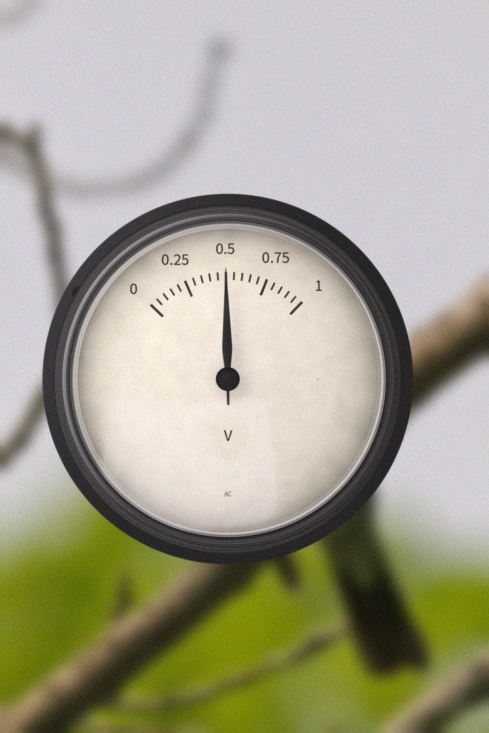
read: 0.5 V
